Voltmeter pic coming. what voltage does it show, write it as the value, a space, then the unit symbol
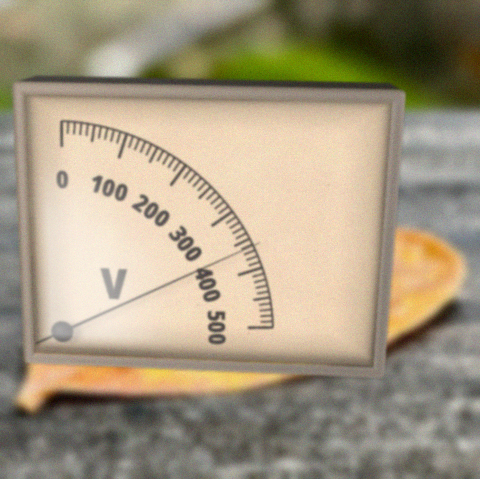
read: 360 V
